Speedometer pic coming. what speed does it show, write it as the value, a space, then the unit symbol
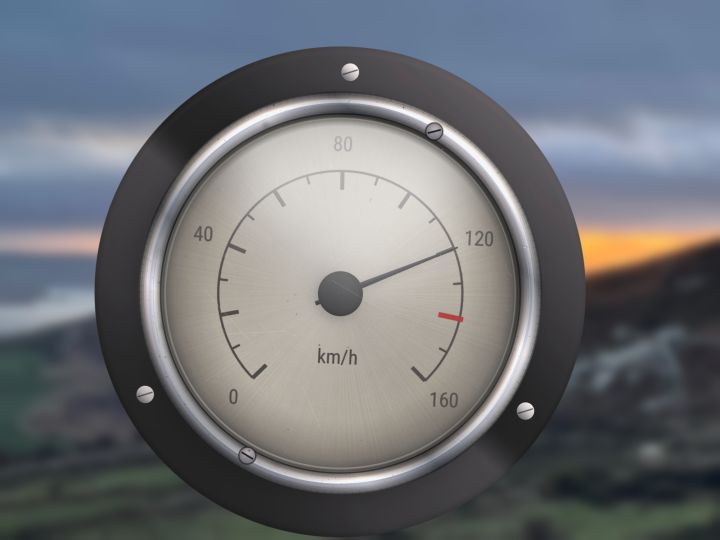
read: 120 km/h
